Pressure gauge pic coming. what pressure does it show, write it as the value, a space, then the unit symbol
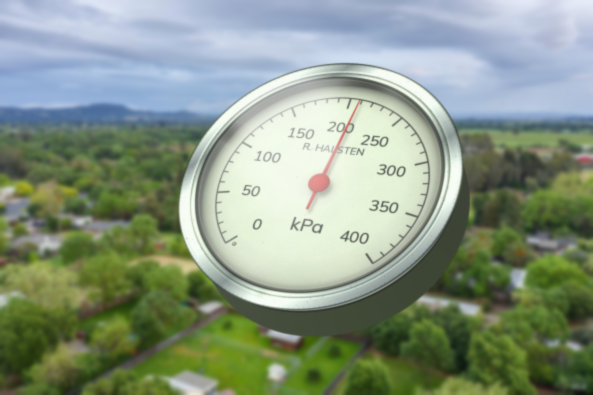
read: 210 kPa
